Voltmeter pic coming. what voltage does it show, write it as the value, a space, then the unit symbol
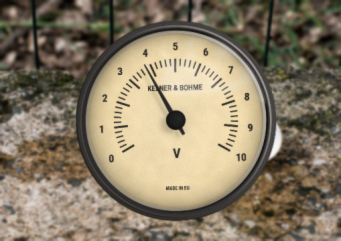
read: 3.8 V
